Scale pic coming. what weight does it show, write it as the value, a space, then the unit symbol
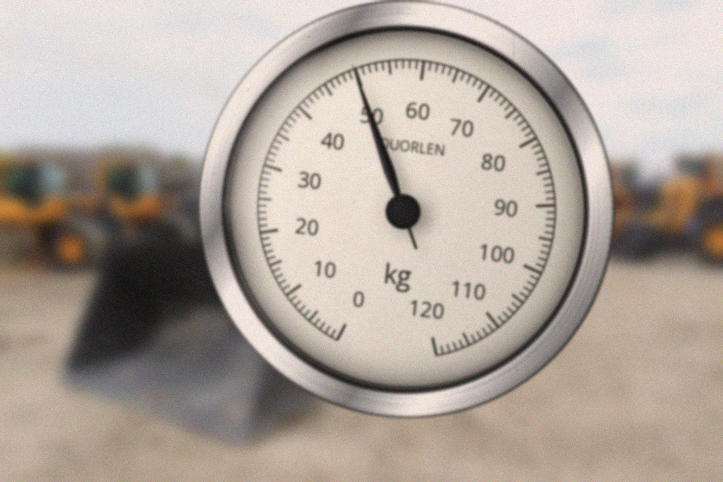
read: 50 kg
